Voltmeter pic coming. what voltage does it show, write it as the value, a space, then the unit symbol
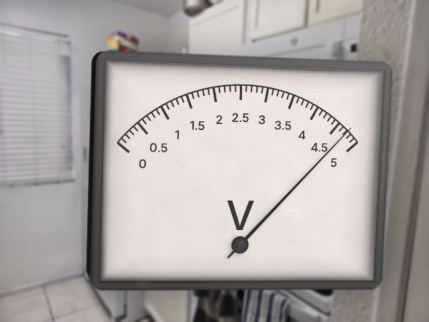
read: 4.7 V
